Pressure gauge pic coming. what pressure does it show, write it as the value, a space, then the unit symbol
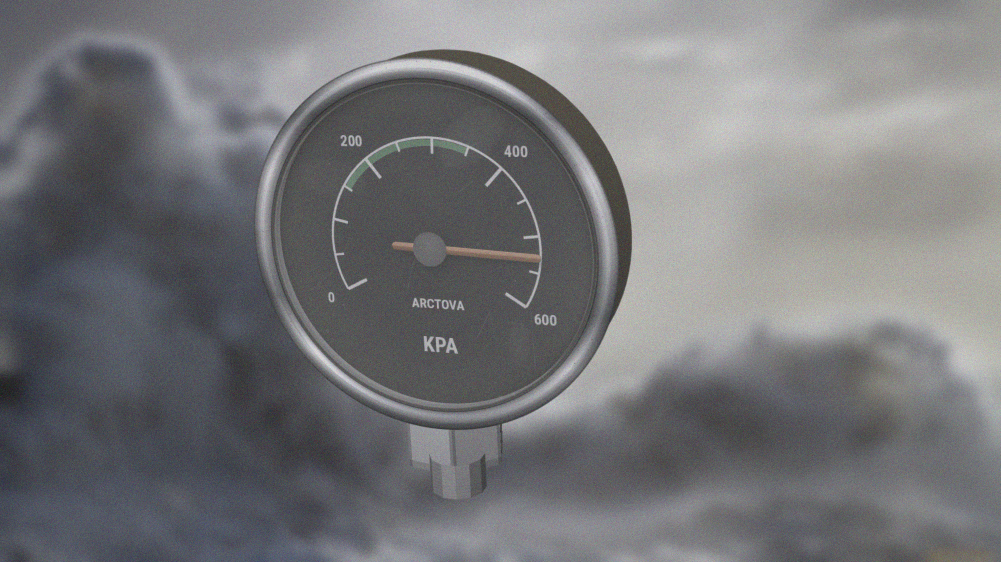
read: 525 kPa
